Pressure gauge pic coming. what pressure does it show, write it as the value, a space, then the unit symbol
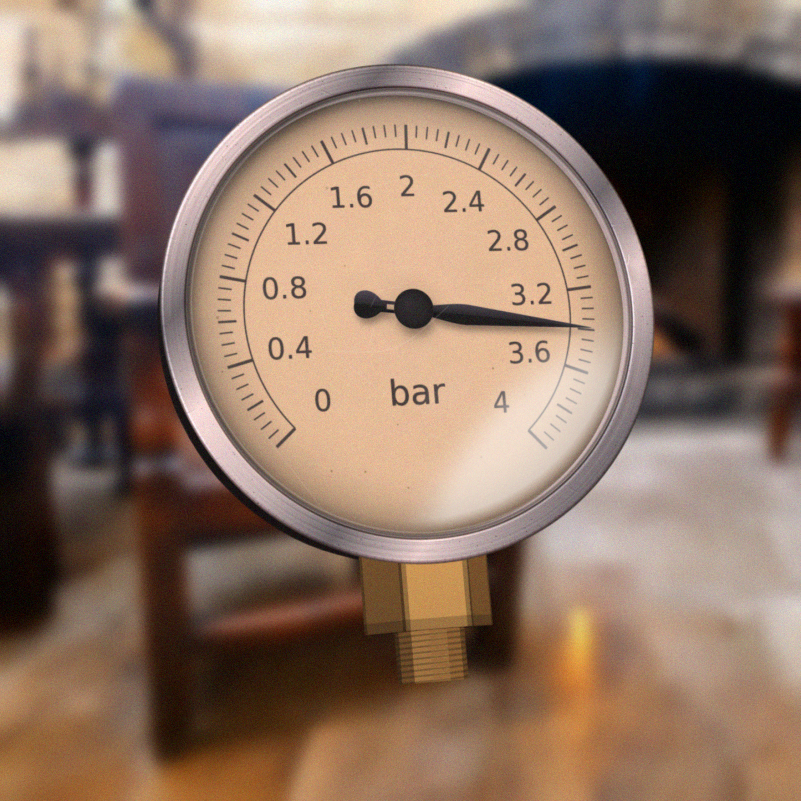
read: 3.4 bar
